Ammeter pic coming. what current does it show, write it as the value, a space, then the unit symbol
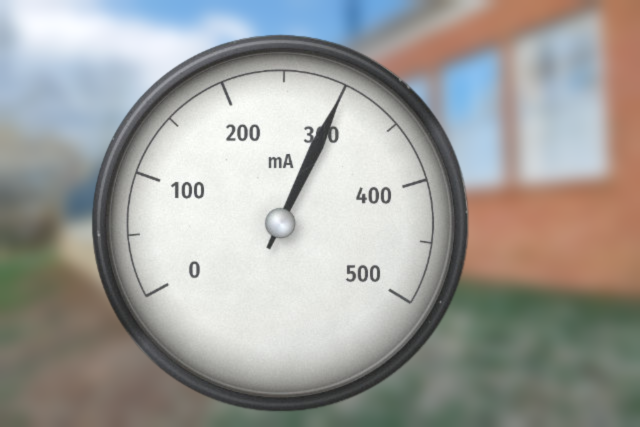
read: 300 mA
